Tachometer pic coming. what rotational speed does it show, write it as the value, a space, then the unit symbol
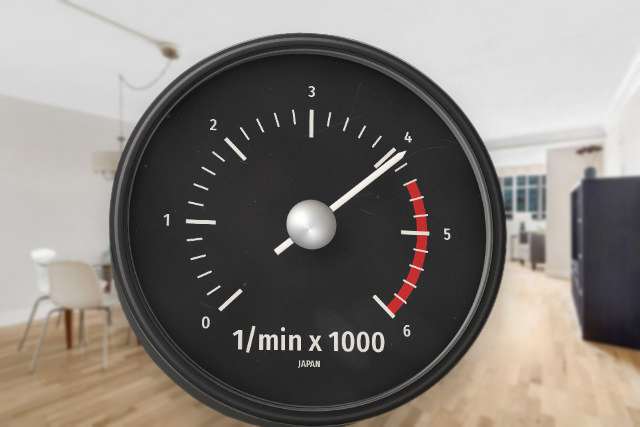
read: 4100 rpm
